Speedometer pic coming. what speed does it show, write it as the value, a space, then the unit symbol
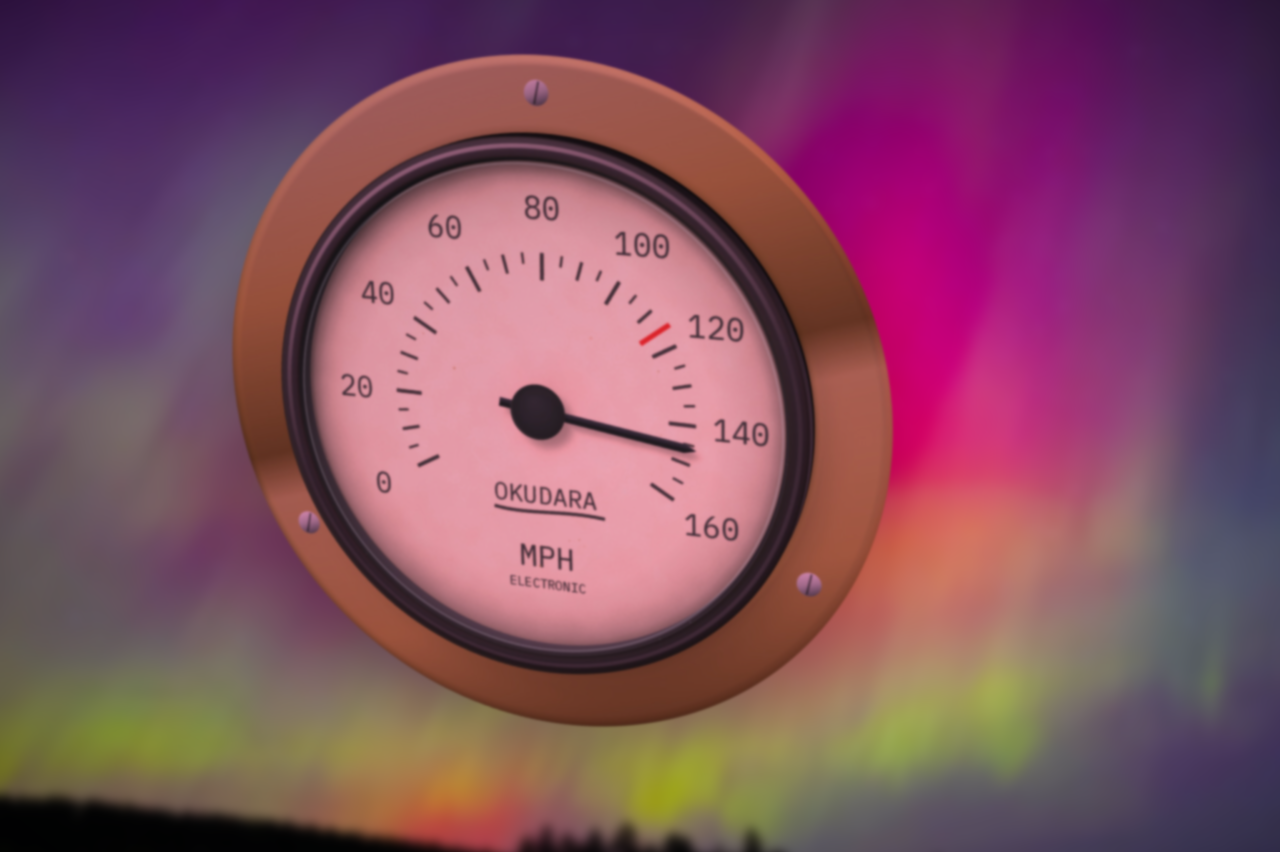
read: 145 mph
